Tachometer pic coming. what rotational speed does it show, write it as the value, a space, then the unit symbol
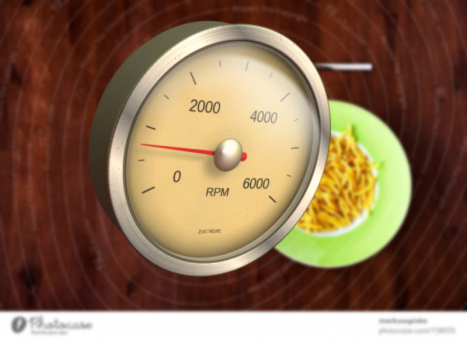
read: 750 rpm
